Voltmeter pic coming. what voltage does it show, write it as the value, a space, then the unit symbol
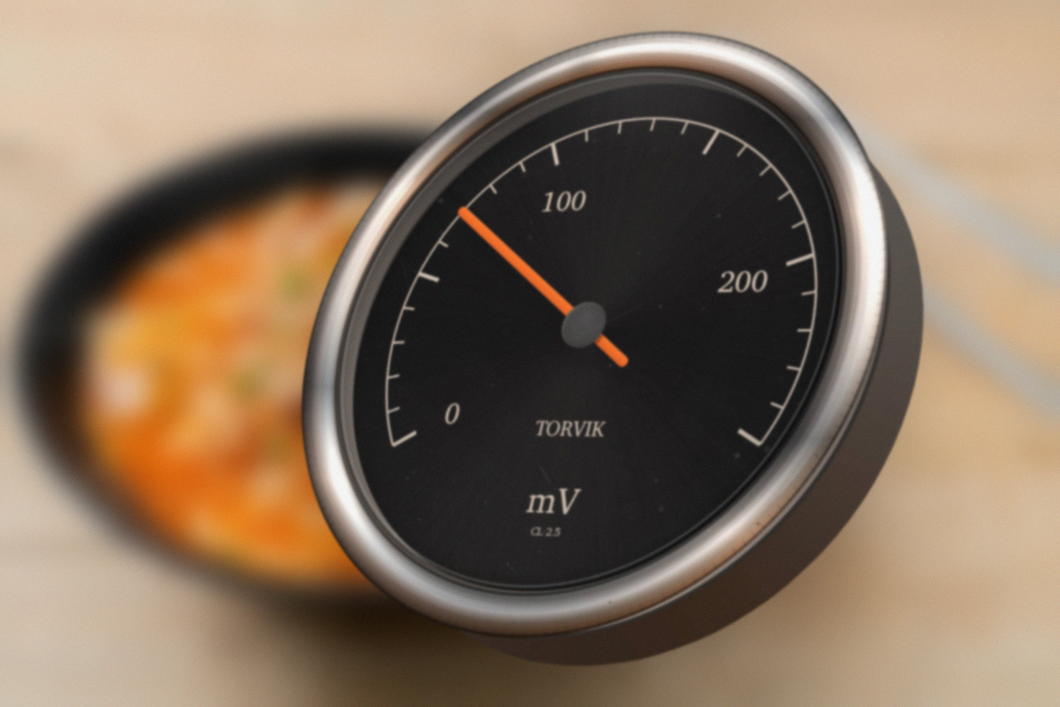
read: 70 mV
